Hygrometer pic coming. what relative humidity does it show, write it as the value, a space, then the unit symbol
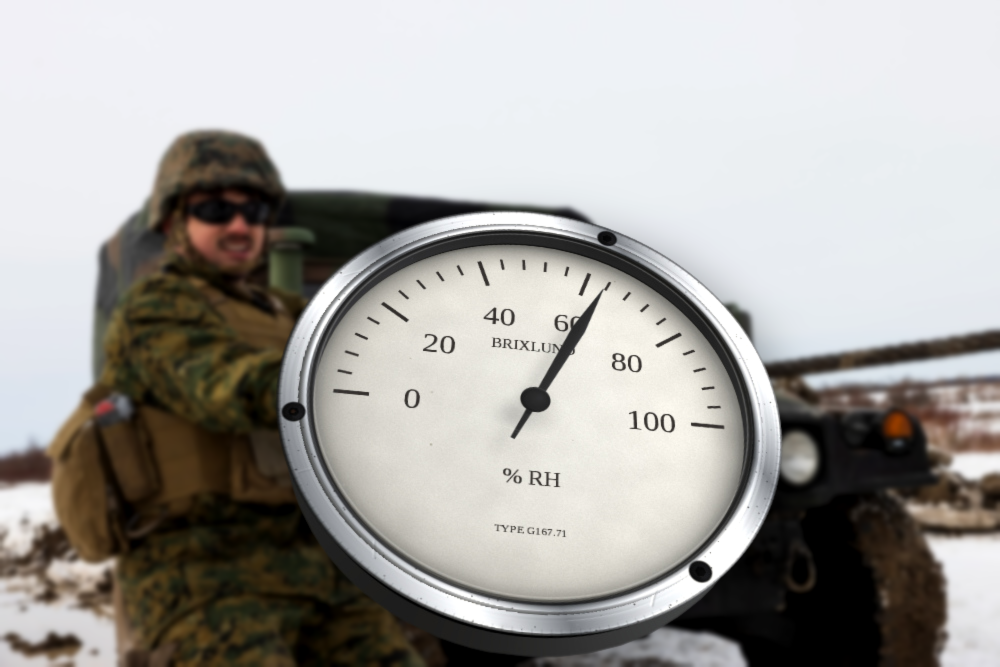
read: 64 %
